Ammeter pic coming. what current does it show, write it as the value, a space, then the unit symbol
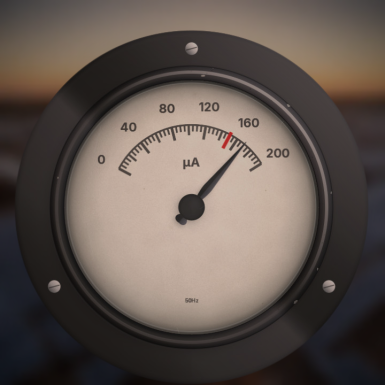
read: 170 µA
